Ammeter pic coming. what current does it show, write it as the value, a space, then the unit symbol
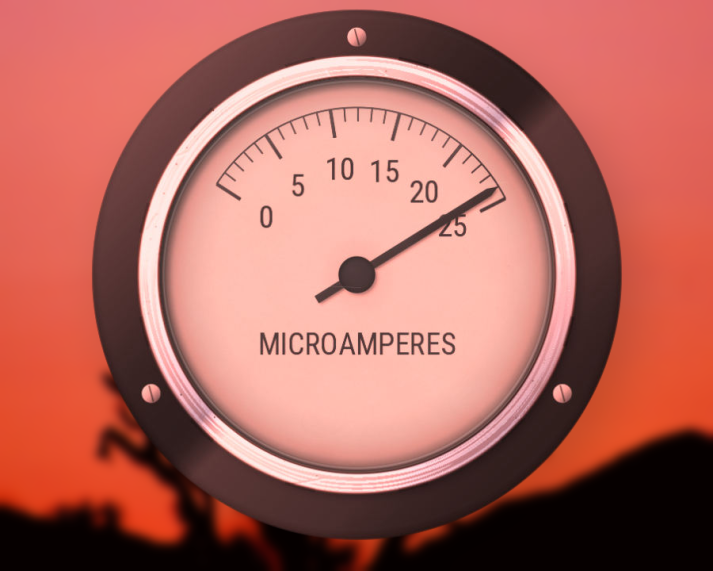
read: 24 µA
